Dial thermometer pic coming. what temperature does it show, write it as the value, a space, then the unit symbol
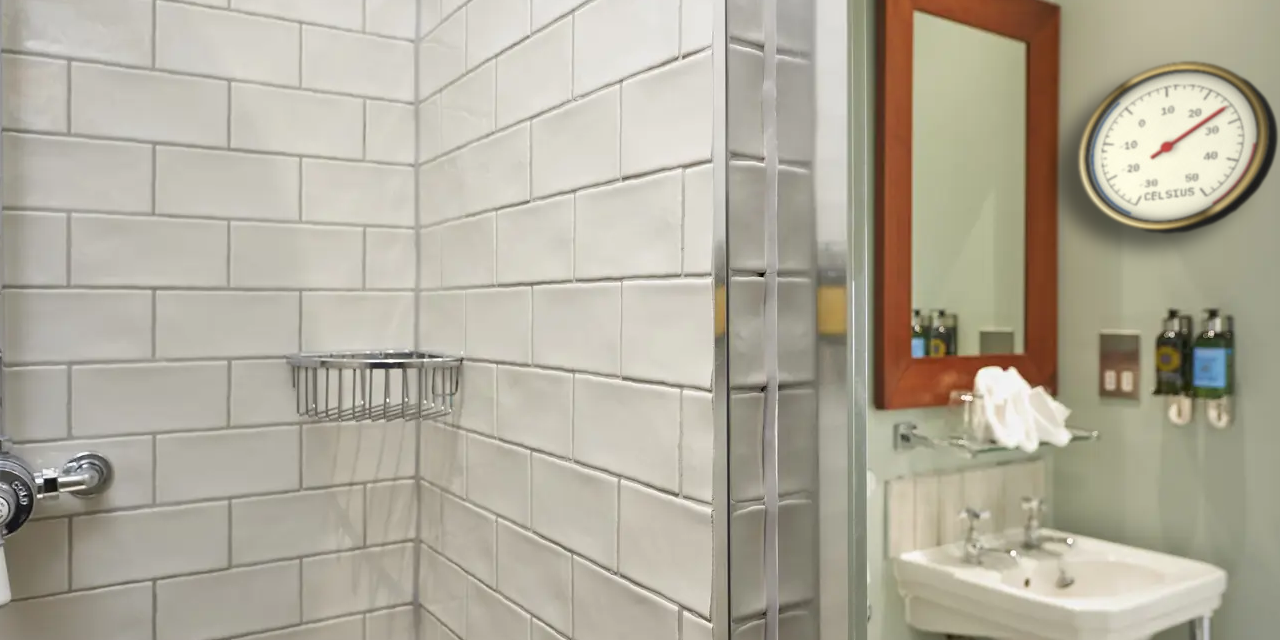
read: 26 °C
